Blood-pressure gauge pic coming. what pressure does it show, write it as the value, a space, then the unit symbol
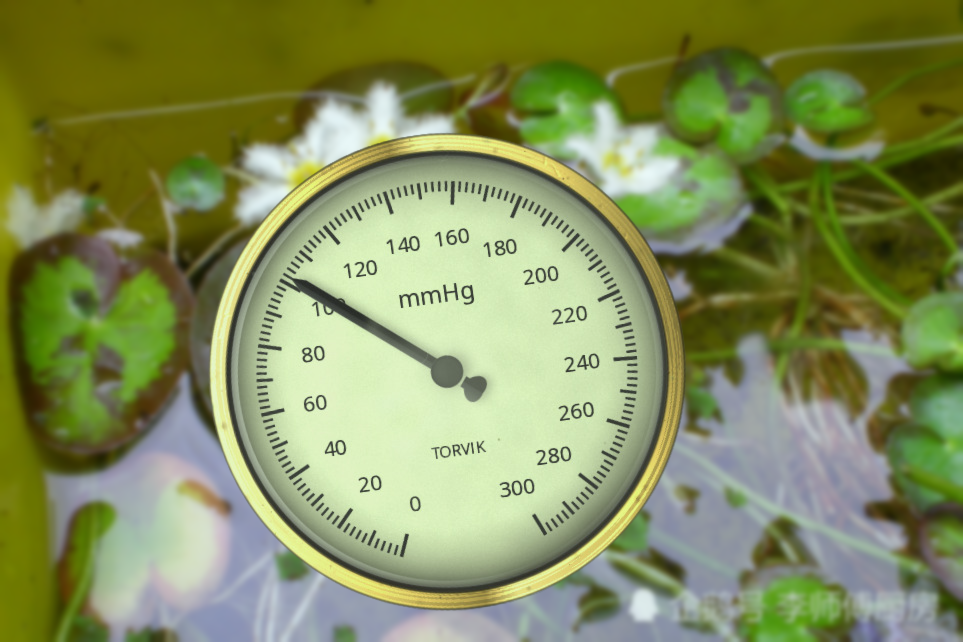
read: 102 mmHg
